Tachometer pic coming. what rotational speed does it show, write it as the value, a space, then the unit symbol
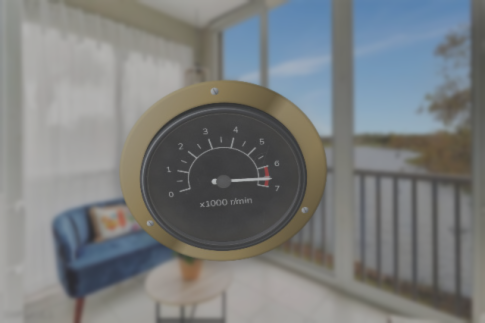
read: 6500 rpm
